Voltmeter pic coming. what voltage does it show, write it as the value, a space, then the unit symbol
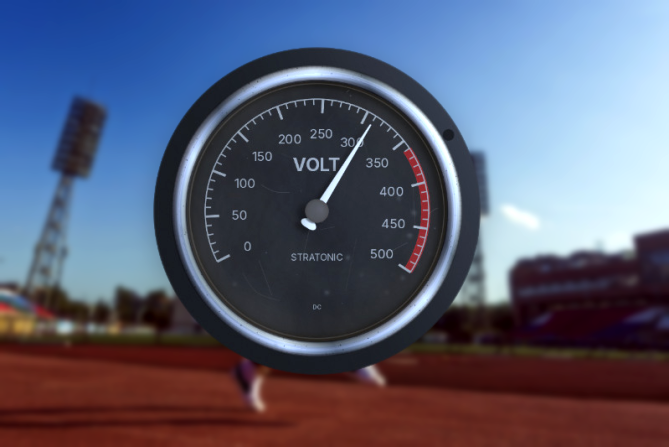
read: 310 V
